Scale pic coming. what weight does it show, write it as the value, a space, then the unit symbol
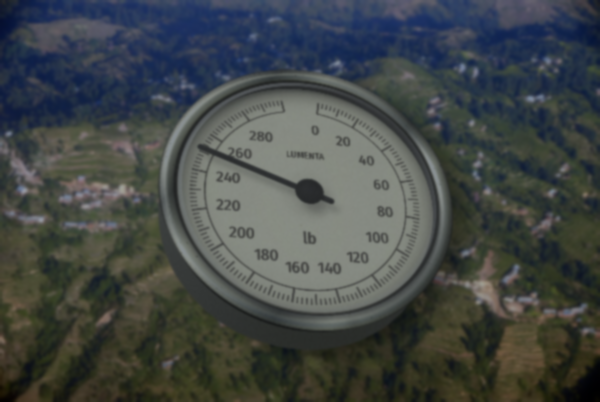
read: 250 lb
